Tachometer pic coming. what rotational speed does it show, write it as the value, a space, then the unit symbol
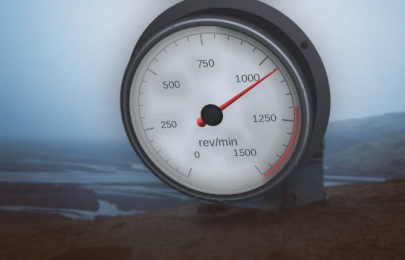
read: 1050 rpm
